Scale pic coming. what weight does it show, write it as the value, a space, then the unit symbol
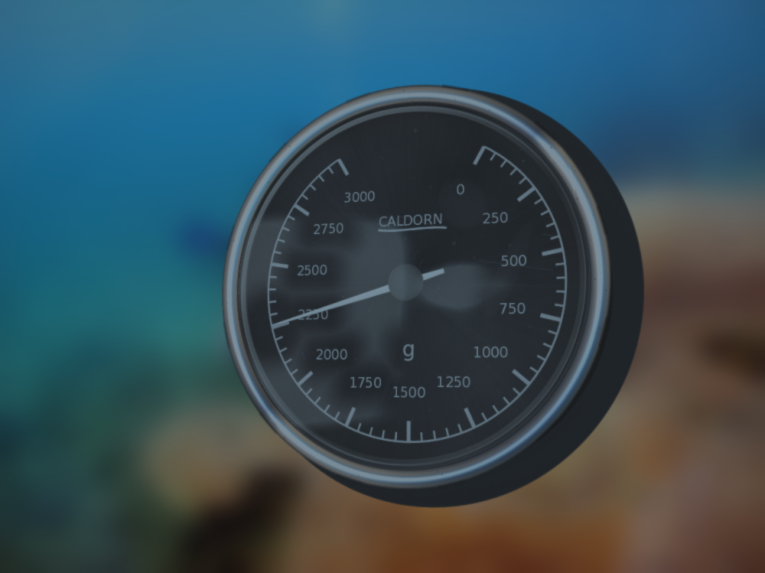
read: 2250 g
